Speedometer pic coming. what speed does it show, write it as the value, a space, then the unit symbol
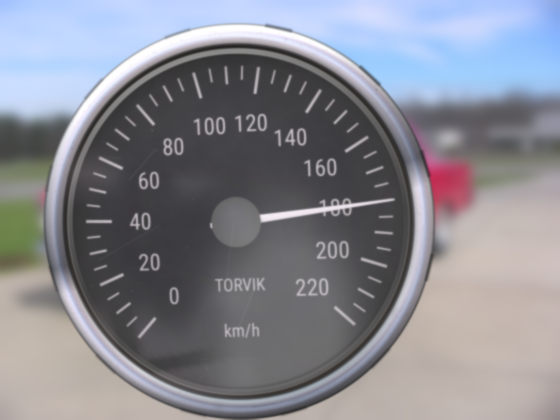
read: 180 km/h
